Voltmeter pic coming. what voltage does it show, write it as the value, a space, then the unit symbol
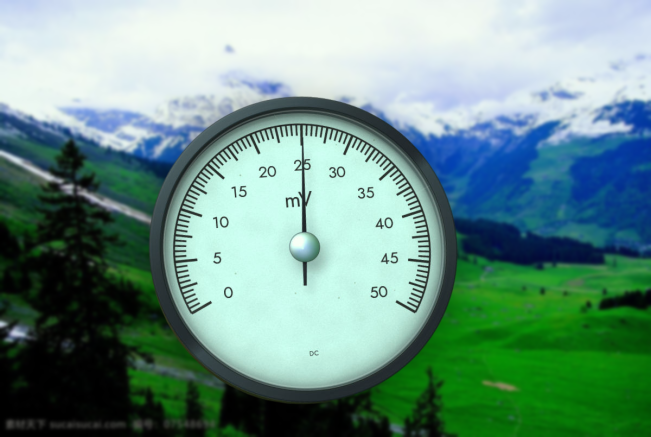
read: 25 mV
